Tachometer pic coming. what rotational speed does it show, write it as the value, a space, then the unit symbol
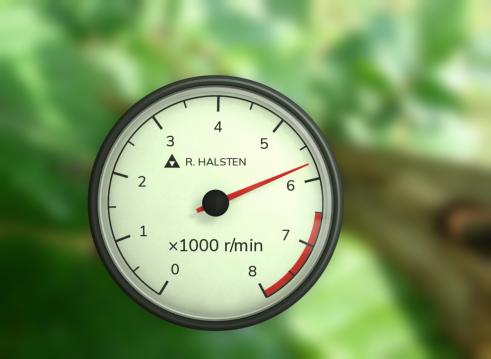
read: 5750 rpm
